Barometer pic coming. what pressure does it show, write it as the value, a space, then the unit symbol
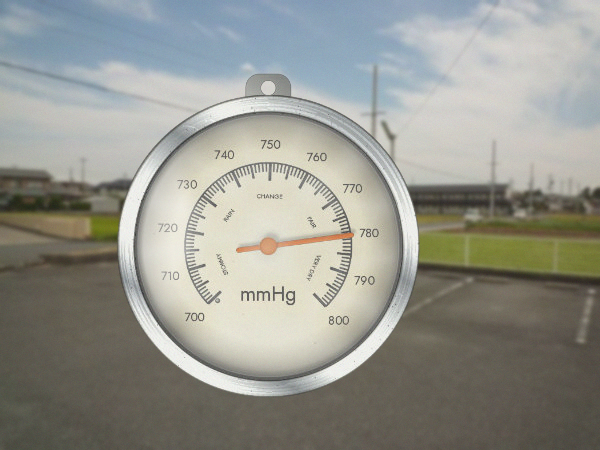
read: 780 mmHg
